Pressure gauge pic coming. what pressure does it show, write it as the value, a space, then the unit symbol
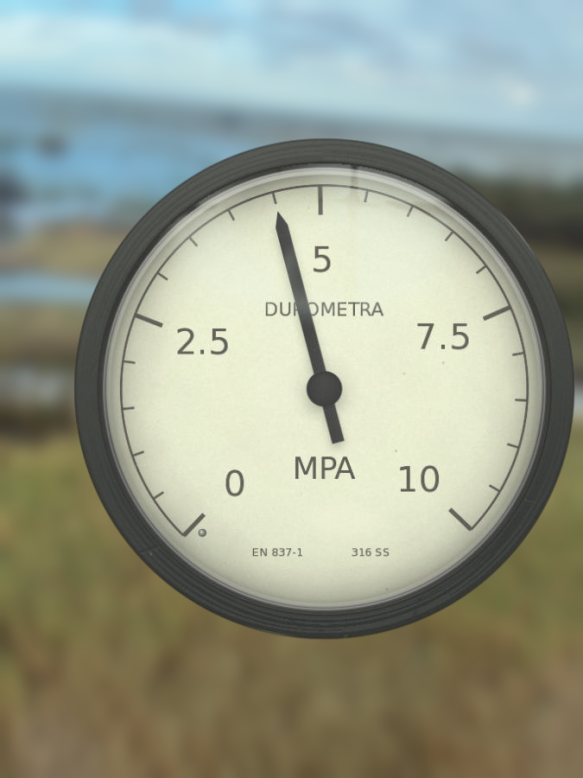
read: 4.5 MPa
